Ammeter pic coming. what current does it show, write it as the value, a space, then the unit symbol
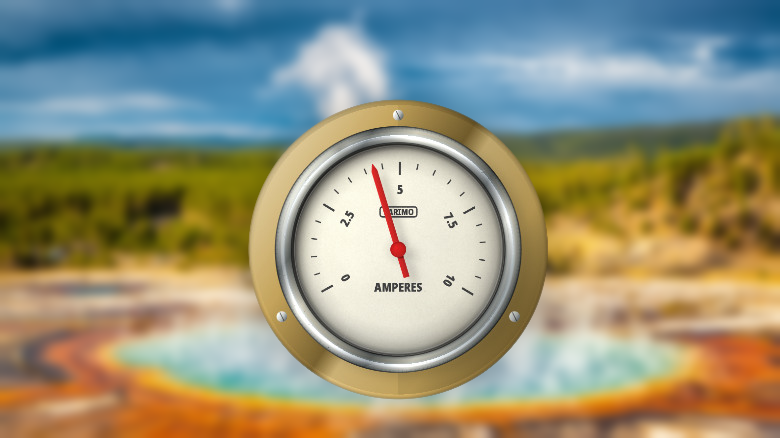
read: 4.25 A
